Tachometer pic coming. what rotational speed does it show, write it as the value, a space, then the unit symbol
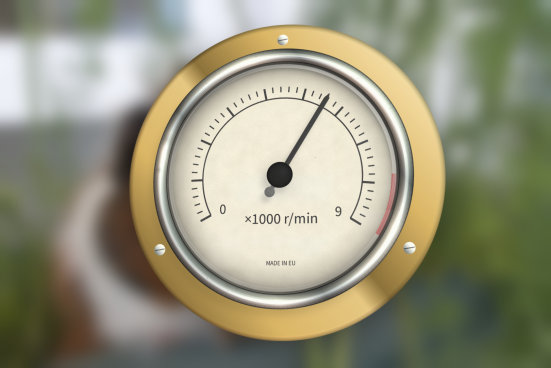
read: 5600 rpm
